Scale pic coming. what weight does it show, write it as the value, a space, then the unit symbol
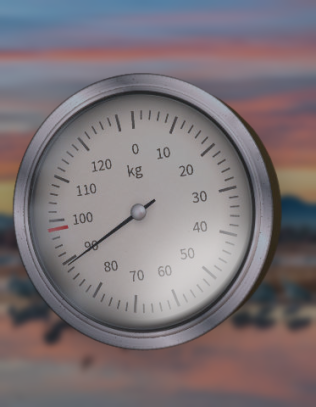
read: 89 kg
